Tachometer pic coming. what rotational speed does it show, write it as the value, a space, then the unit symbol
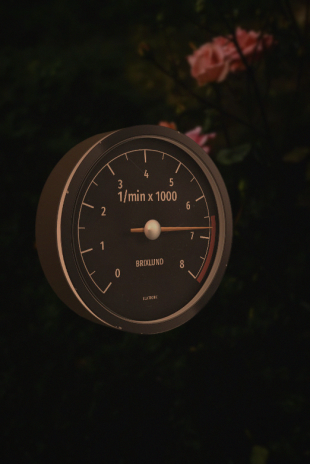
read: 6750 rpm
